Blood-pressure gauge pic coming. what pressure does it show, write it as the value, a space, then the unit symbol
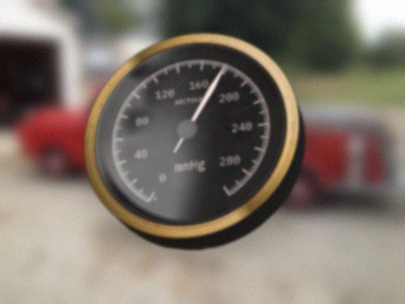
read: 180 mmHg
